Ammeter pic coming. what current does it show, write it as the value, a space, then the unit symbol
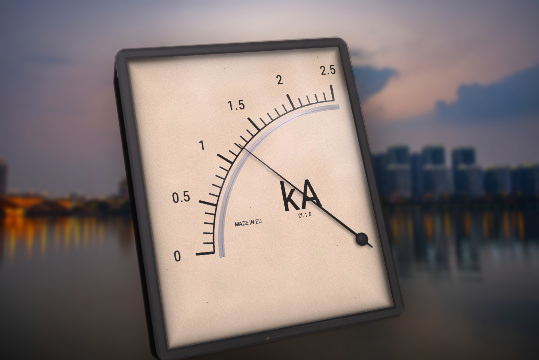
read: 1.2 kA
